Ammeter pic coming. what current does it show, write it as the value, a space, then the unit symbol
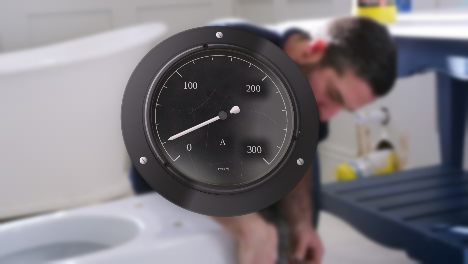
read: 20 A
